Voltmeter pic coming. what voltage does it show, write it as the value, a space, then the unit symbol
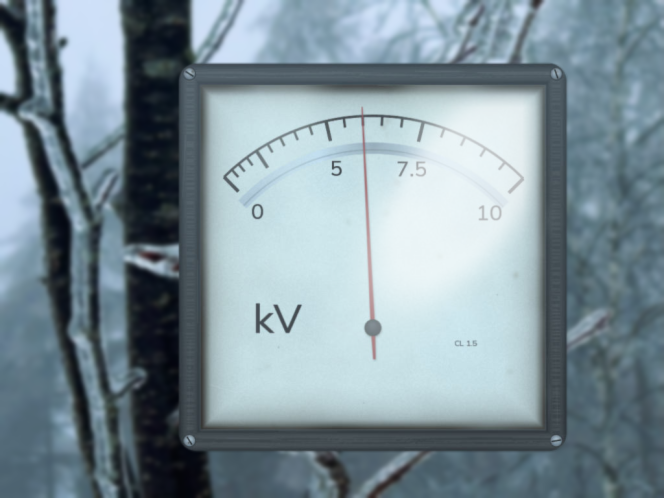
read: 6 kV
